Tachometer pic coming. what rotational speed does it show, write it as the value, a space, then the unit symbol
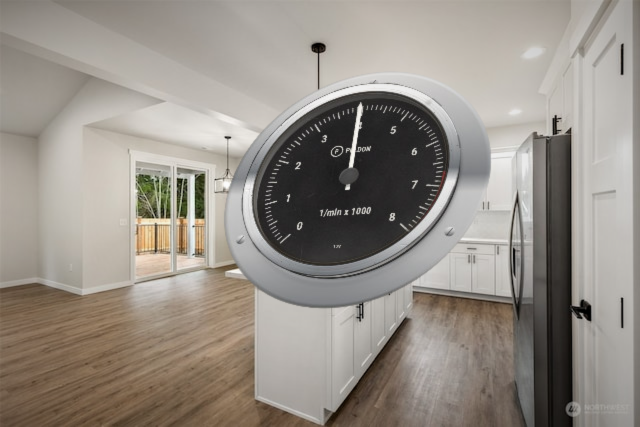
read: 4000 rpm
